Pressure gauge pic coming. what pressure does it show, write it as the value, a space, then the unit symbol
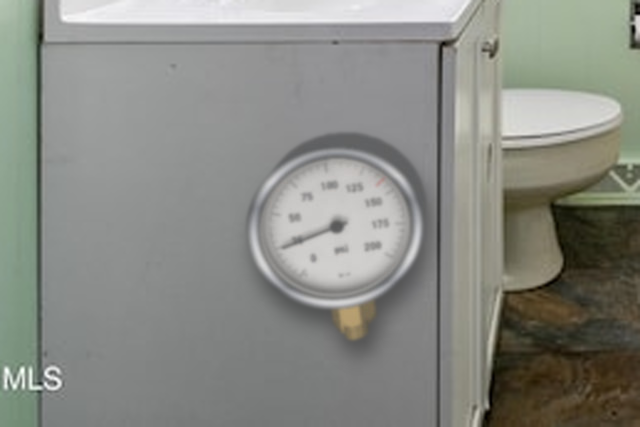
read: 25 psi
